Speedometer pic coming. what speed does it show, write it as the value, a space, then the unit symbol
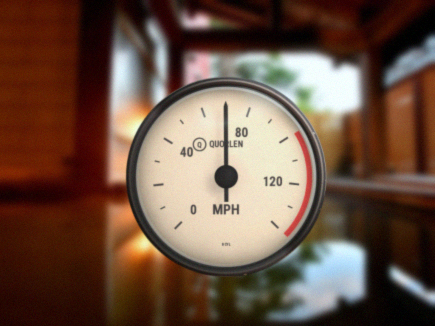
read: 70 mph
